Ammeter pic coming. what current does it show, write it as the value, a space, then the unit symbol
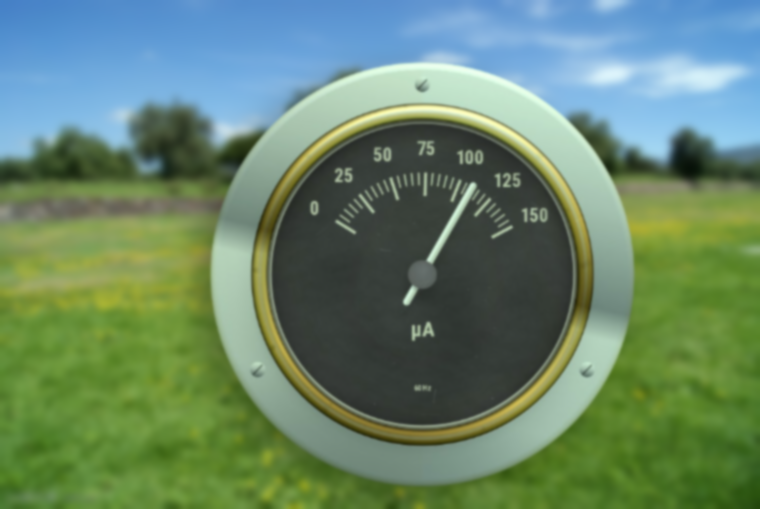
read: 110 µA
